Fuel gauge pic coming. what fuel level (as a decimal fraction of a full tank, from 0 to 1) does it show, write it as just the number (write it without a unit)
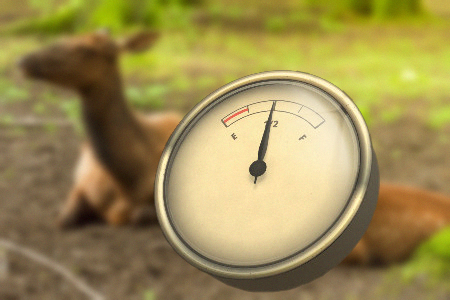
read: 0.5
